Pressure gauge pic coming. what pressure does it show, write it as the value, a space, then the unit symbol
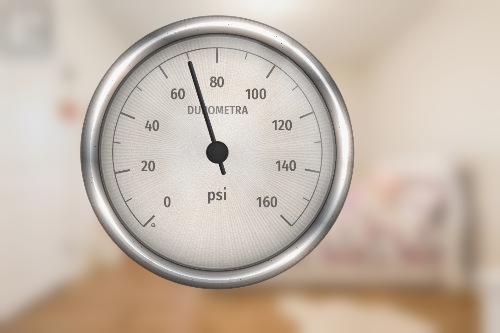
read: 70 psi
